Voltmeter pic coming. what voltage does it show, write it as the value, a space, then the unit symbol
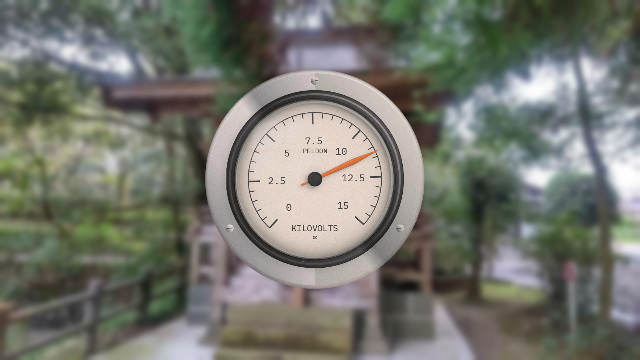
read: 11.25 kV
